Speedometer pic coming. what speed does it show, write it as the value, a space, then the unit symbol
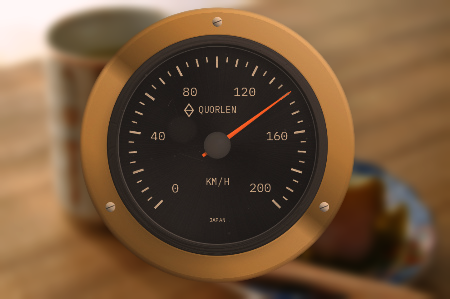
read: 140 km/h
